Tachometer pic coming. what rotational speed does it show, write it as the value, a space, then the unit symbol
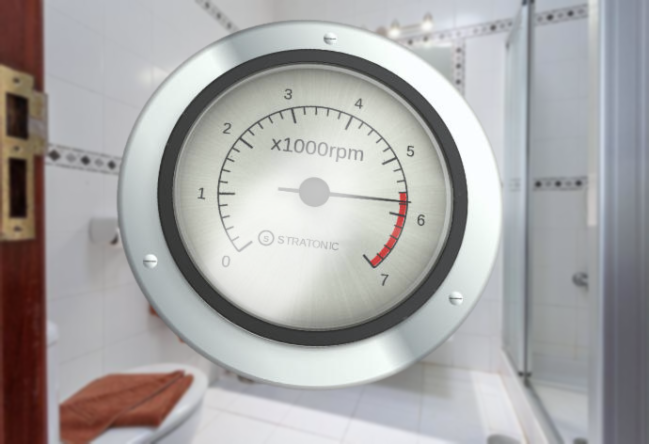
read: 5800 rpm
